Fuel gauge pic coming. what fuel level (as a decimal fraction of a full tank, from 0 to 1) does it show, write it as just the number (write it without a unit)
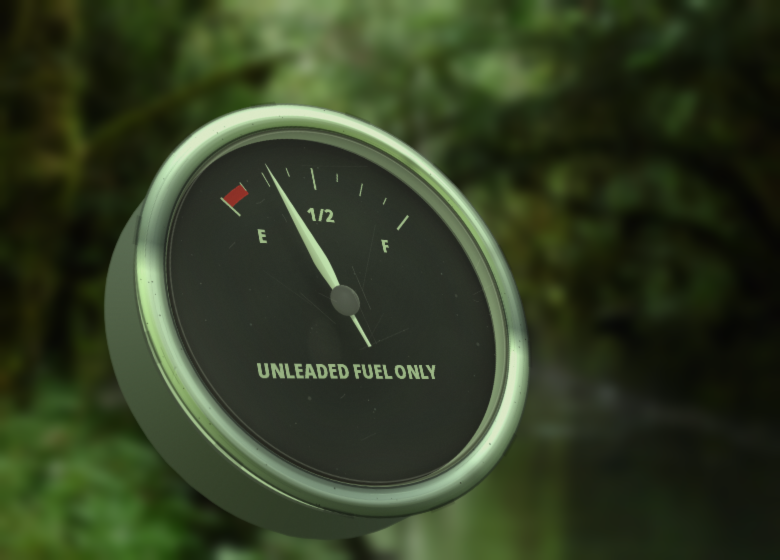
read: 0.25
